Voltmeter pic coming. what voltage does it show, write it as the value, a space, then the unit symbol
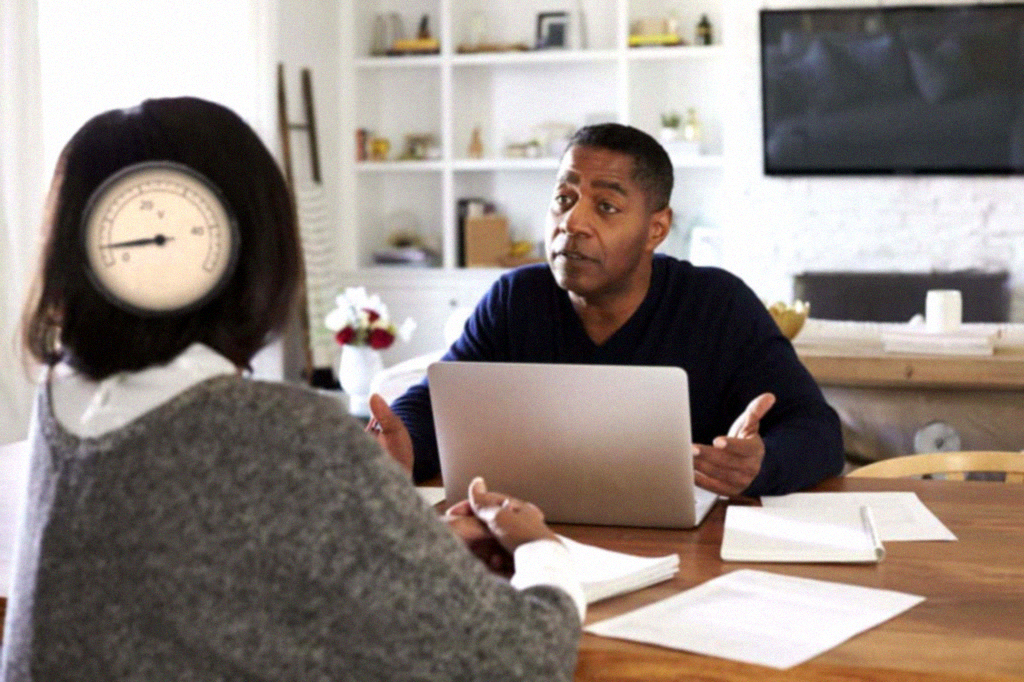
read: 4 V
